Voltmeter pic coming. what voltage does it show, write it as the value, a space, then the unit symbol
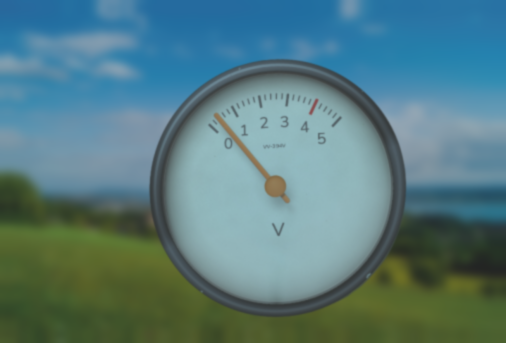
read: 0.4 V
